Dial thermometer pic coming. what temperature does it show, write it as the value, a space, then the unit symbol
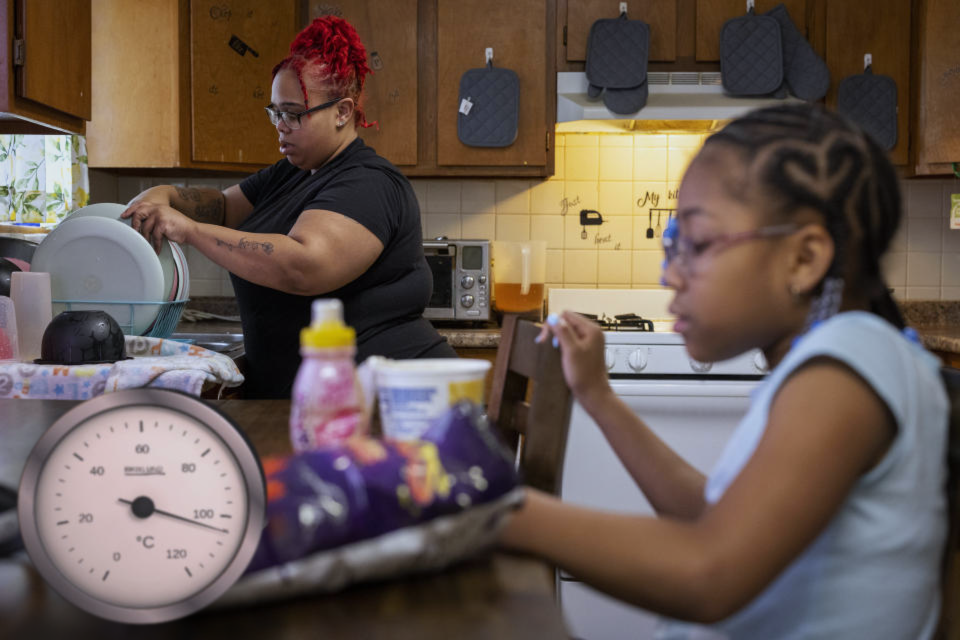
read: 104 °C
